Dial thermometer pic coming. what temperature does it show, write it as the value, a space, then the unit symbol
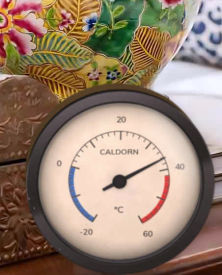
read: 36 °C
